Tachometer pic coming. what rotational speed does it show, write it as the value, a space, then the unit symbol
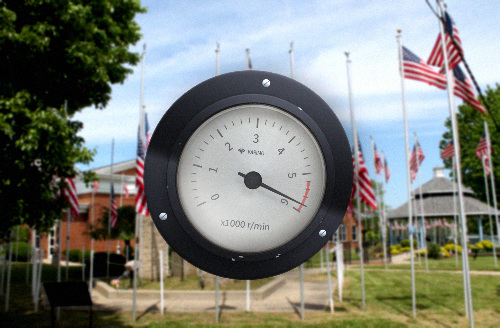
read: 5800 rpm
